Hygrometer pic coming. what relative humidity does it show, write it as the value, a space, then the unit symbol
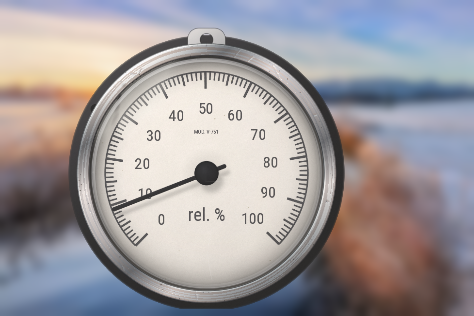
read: 9 %
